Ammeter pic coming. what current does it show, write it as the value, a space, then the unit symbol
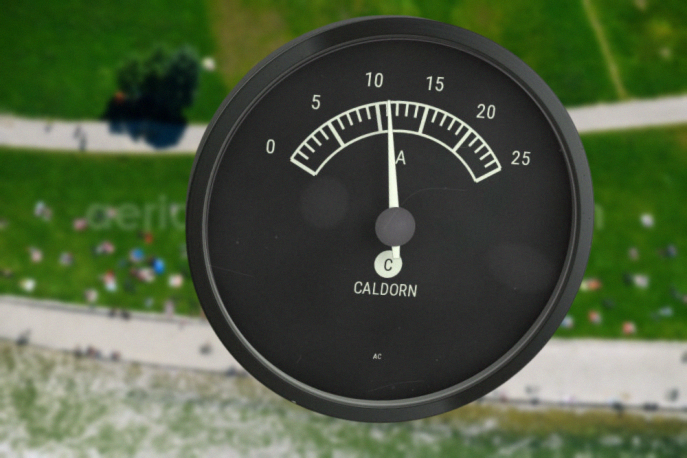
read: 11 A
